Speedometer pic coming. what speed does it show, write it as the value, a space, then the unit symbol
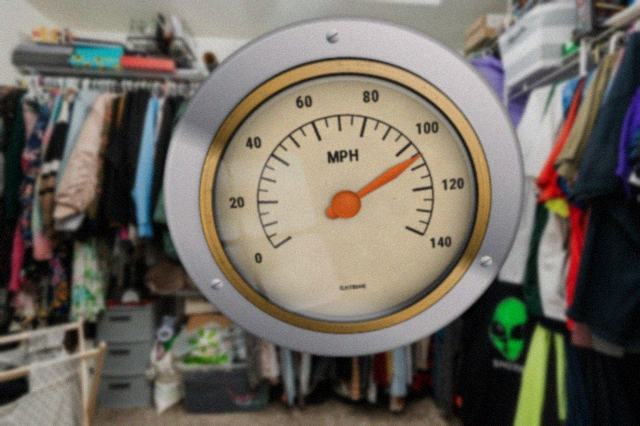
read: 105 mph
